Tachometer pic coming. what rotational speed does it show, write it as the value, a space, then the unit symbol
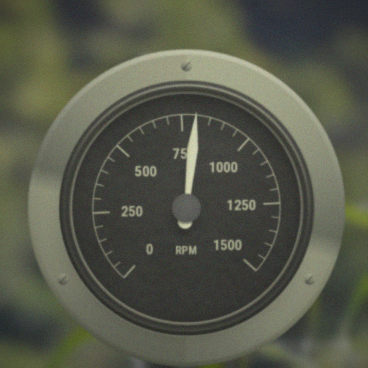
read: 800 rpm
